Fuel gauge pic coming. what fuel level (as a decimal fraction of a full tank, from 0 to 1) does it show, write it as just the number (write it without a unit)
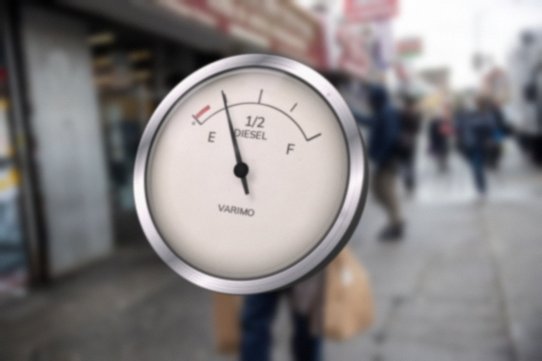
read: 0.25
